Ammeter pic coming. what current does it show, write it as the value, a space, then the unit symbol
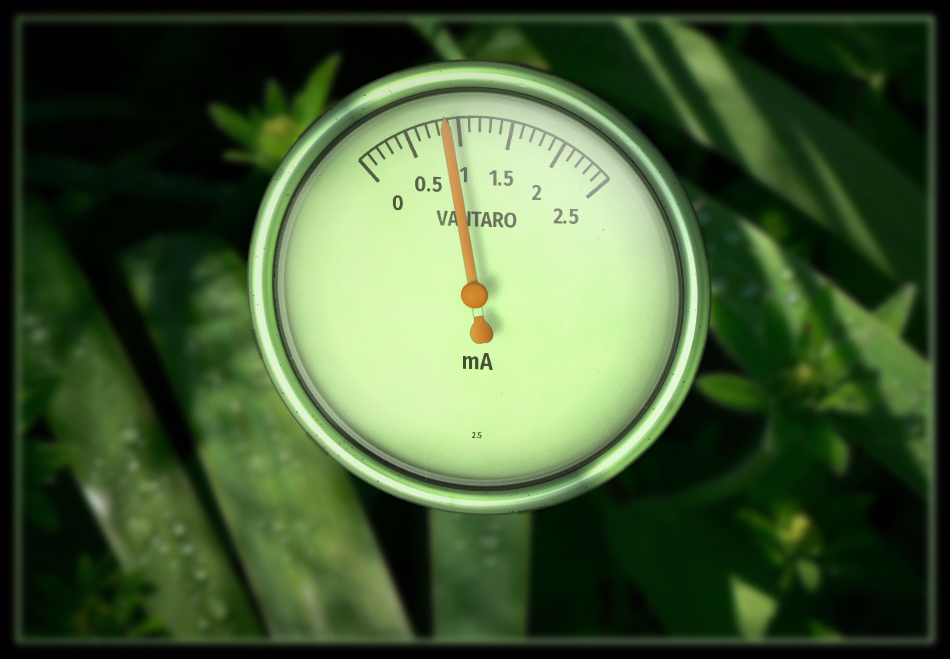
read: 0.9 mA
